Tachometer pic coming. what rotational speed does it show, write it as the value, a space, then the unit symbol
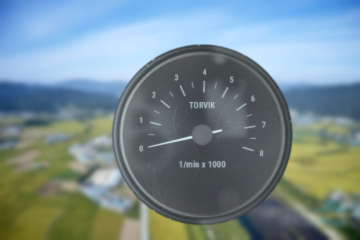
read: 0 rpm
